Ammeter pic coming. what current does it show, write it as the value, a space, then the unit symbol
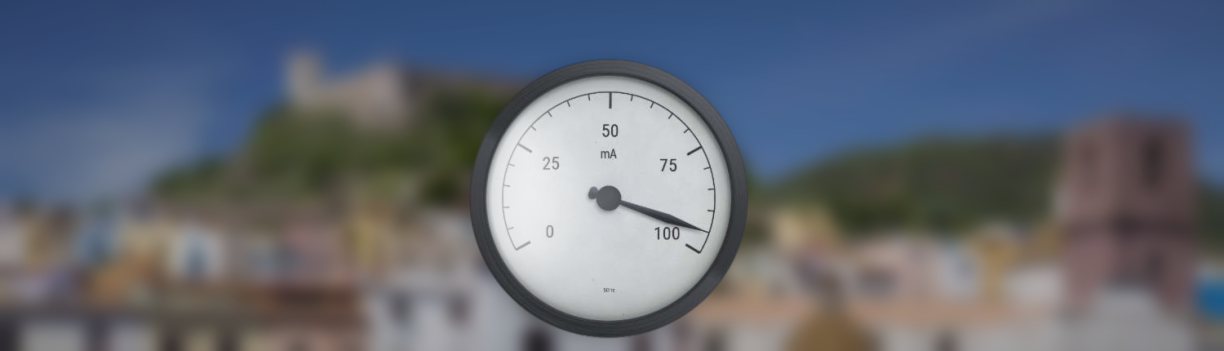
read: 95 mA
